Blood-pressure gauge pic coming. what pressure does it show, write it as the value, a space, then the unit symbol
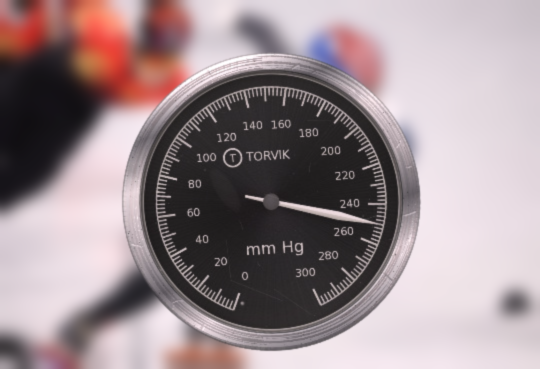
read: 250 mmHg
